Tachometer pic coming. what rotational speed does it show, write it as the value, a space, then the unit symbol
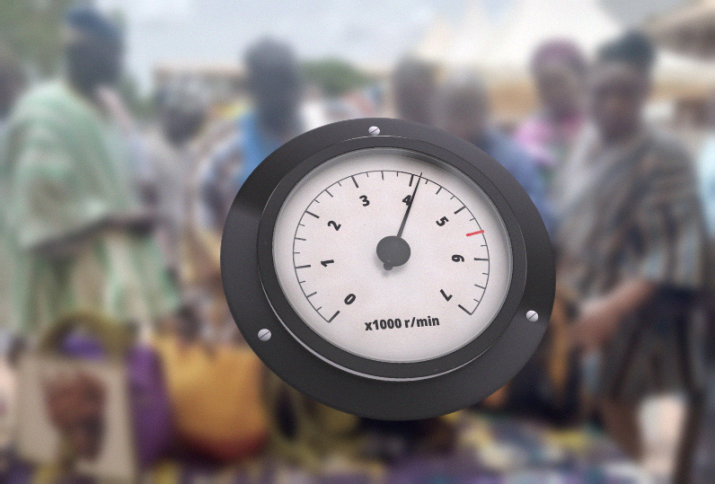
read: 4125 rpm
